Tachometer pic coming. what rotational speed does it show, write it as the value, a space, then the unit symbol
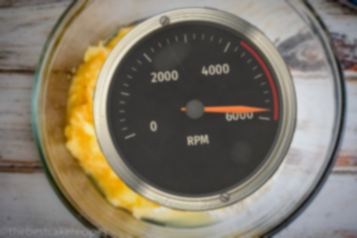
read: 5800 rpm
